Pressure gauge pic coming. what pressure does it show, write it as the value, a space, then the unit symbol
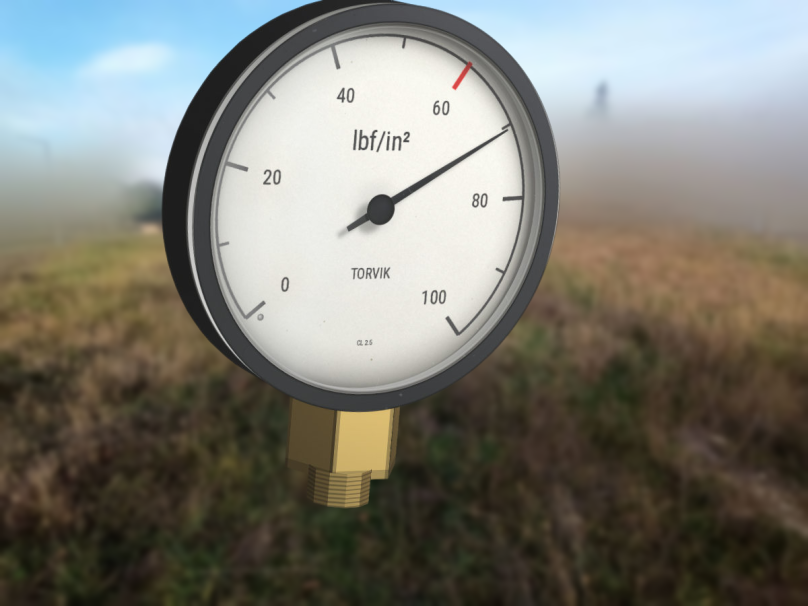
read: 70 psi
